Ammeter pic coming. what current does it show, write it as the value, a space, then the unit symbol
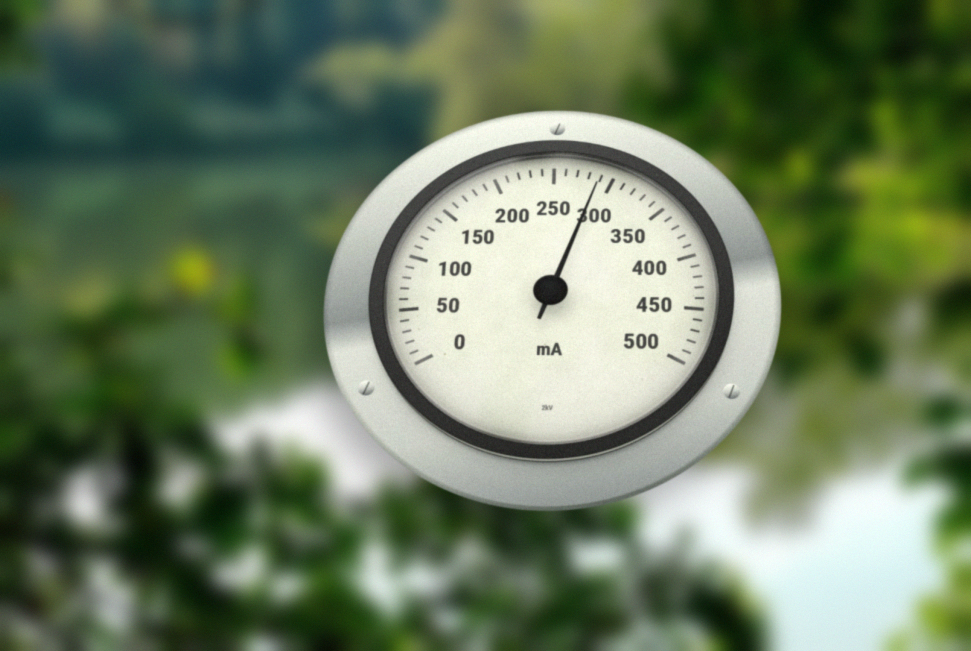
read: 290 mA
